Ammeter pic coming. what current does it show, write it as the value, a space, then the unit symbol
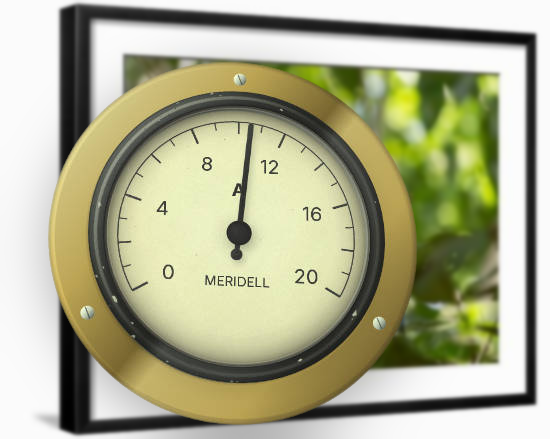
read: 10.5 A
